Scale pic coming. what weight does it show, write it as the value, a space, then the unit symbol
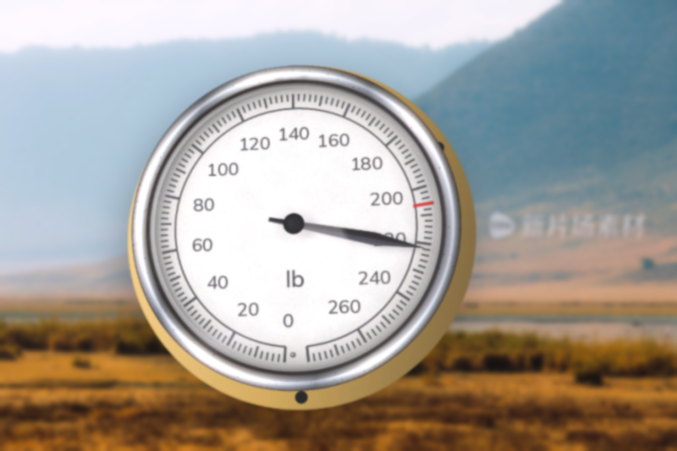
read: 222 lb
